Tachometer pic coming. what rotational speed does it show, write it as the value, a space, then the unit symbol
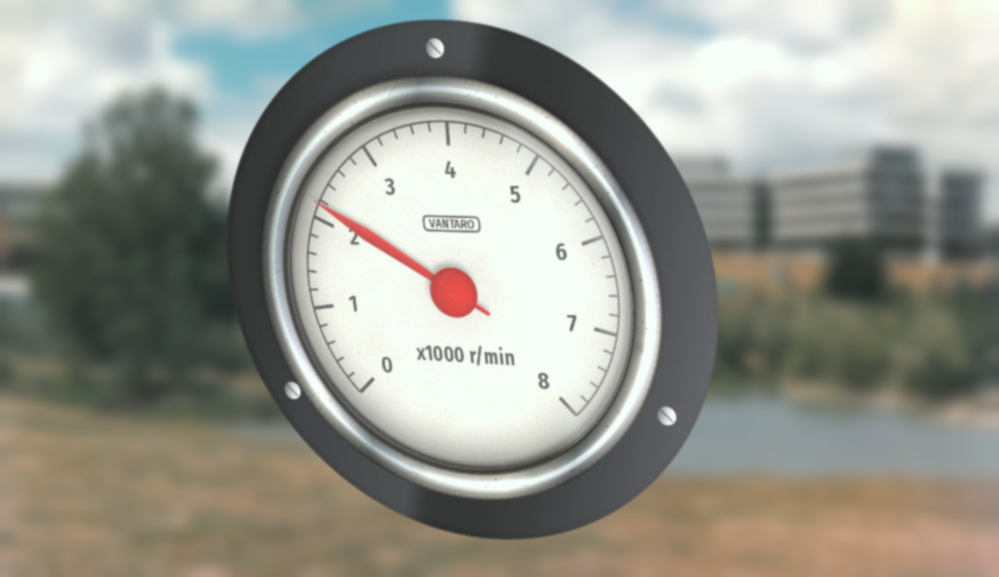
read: 2200 rpm
